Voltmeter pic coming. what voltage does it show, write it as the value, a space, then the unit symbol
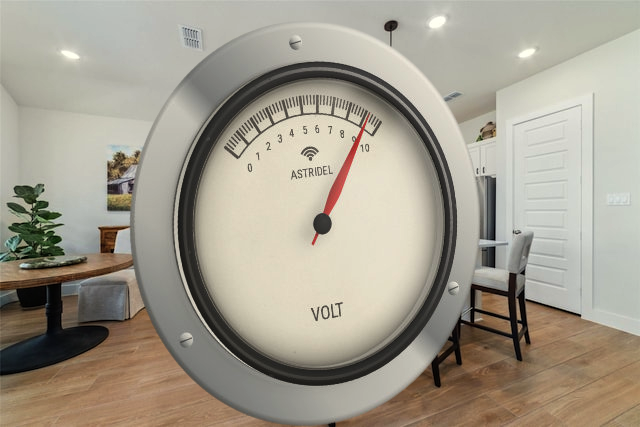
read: 9 V
